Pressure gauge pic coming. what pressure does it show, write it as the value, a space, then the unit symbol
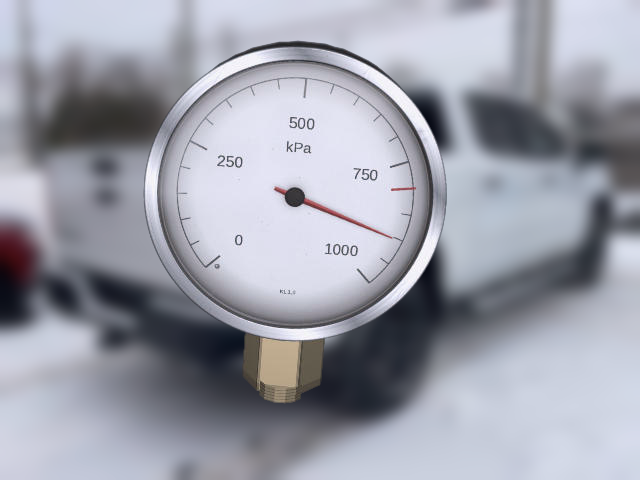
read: 900 kPa
